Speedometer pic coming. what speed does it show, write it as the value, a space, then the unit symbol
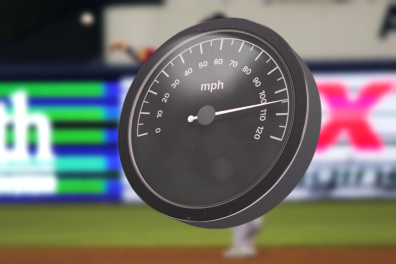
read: 105 mph
